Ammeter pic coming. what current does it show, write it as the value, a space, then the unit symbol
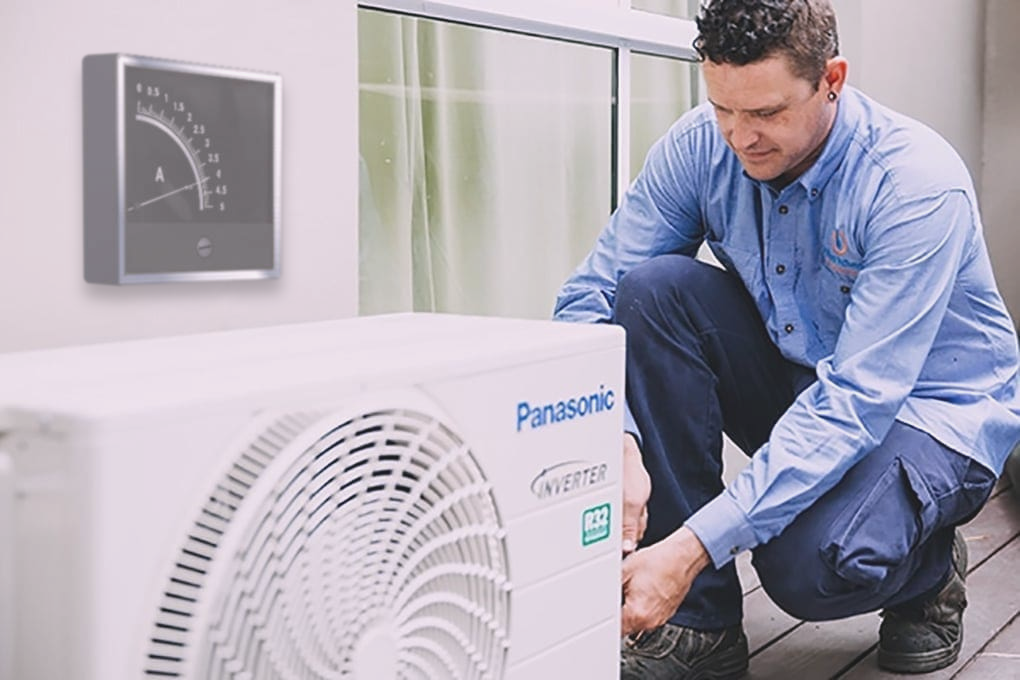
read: 4 A
